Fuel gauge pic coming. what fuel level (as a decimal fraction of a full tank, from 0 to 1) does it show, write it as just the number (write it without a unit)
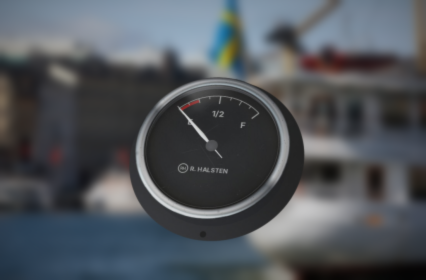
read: 0
